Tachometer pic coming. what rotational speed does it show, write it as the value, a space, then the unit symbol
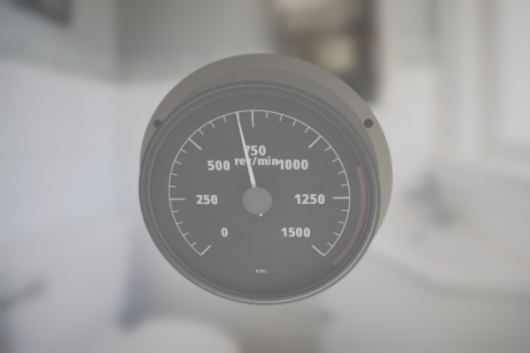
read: 700 rpm
